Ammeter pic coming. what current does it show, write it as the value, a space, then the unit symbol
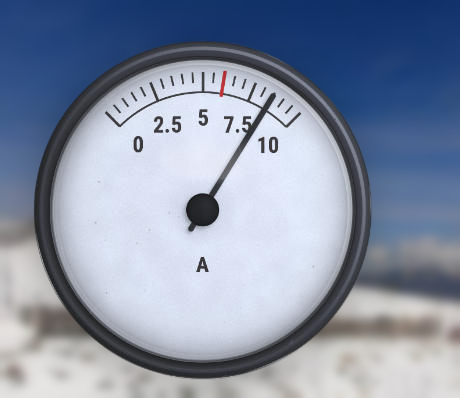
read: 8.5 A
